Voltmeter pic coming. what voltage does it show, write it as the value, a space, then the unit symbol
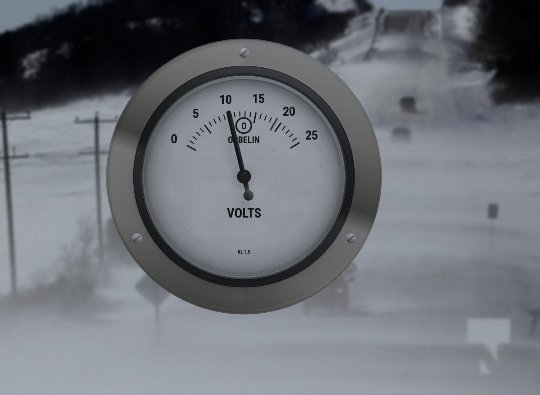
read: 10 V
